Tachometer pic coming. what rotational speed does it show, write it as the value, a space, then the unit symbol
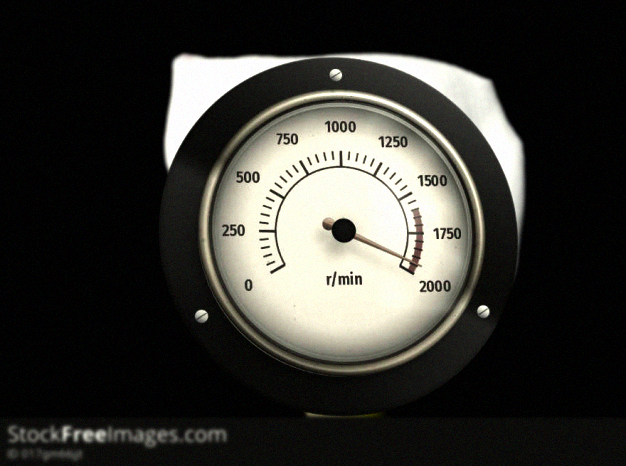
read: 1950 rpm
